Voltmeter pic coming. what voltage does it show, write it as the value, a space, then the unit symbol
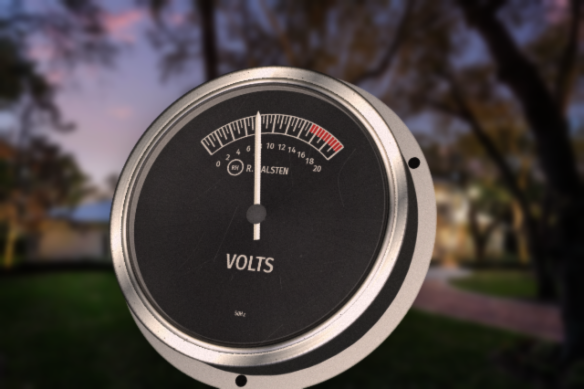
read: 8 V
